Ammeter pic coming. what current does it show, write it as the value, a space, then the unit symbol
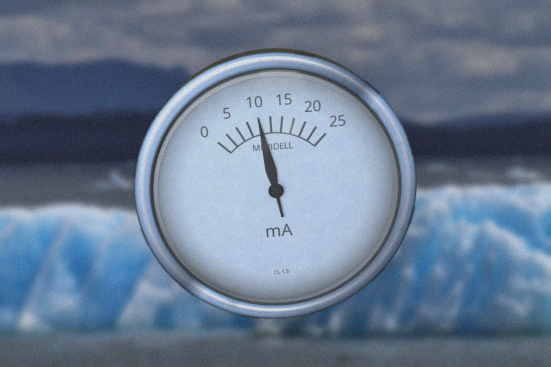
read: 10 mA
